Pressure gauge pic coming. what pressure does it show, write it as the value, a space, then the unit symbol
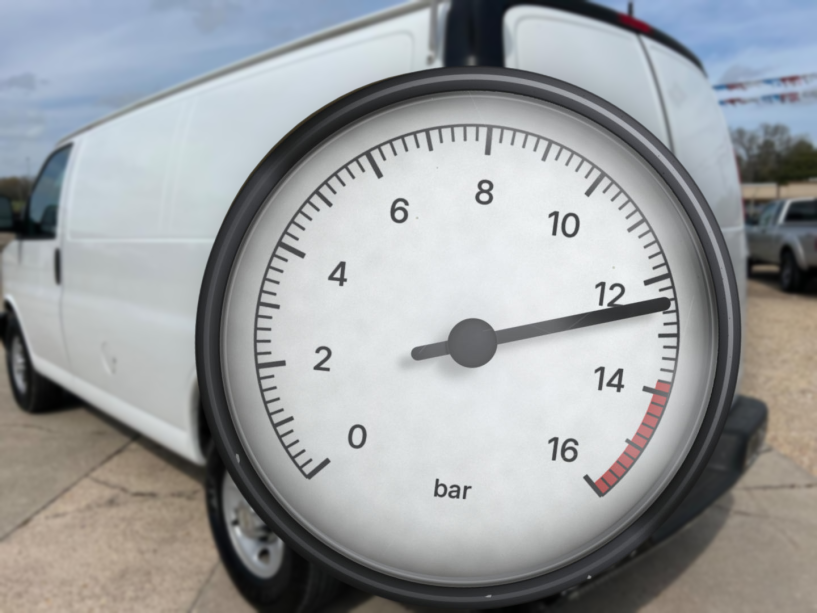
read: 12.4 bar
